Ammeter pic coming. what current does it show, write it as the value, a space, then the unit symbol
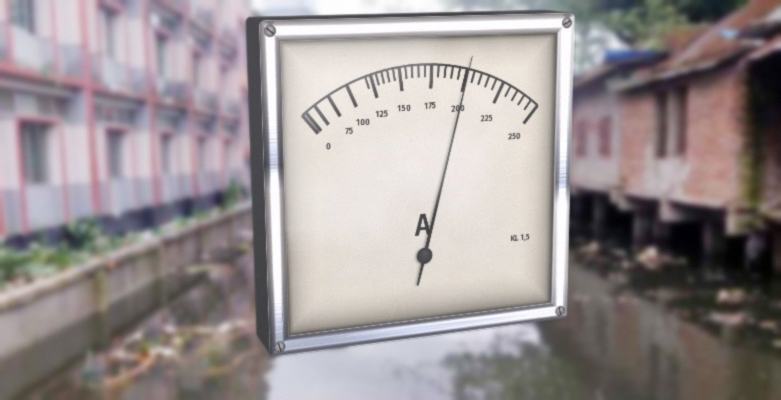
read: 200 A
